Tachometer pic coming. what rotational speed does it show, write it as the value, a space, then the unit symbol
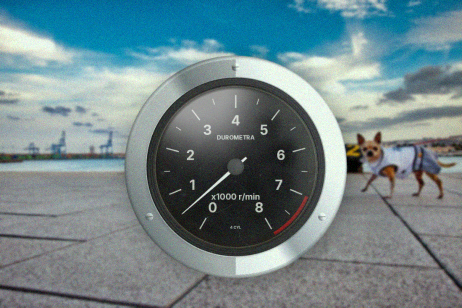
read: 500 rpm
